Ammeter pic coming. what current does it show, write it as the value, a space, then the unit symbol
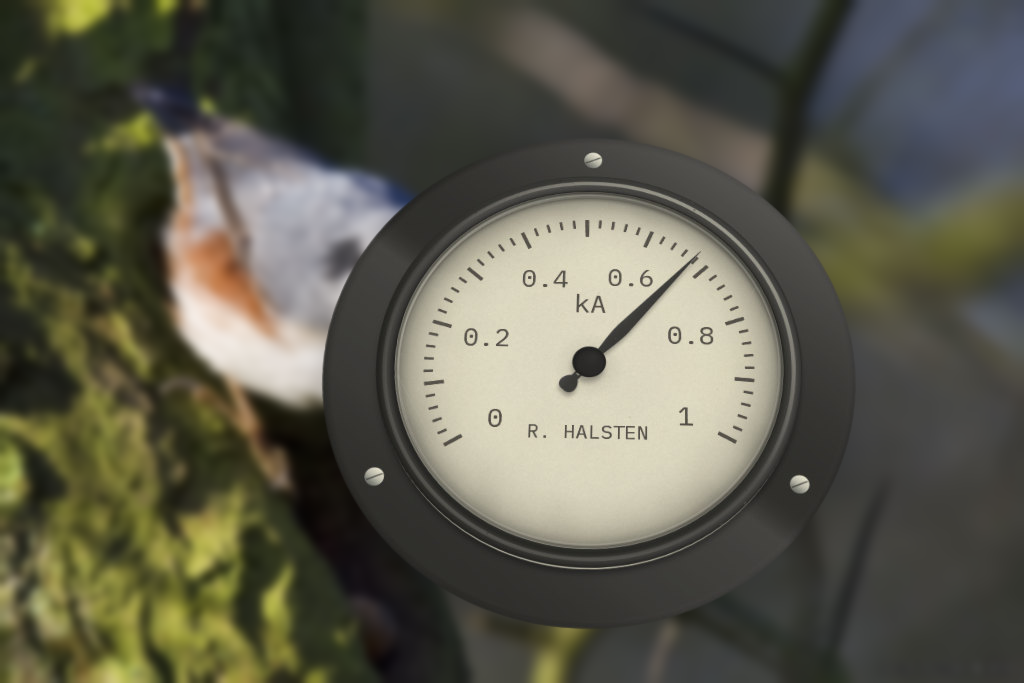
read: 0.68 kA
